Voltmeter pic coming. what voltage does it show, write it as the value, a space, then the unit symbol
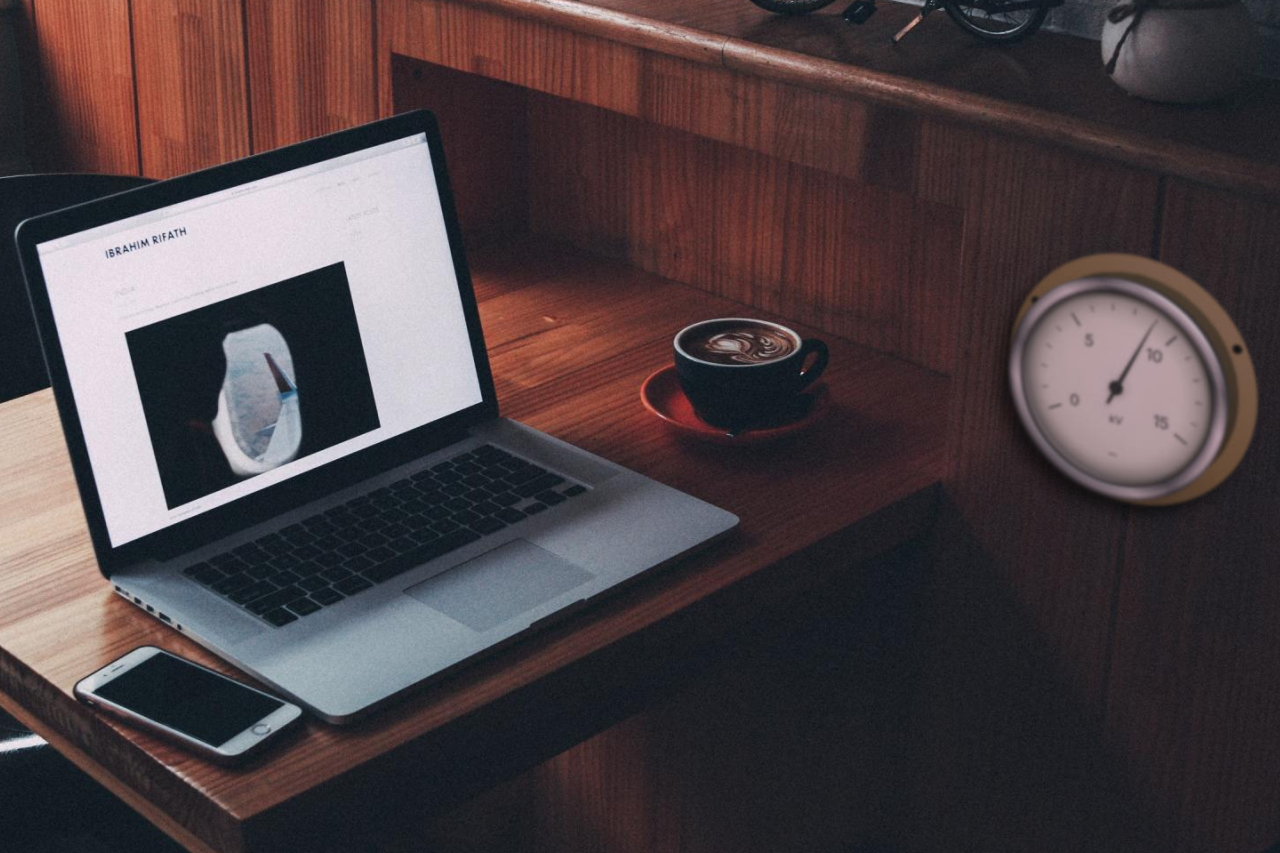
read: 9 kV
